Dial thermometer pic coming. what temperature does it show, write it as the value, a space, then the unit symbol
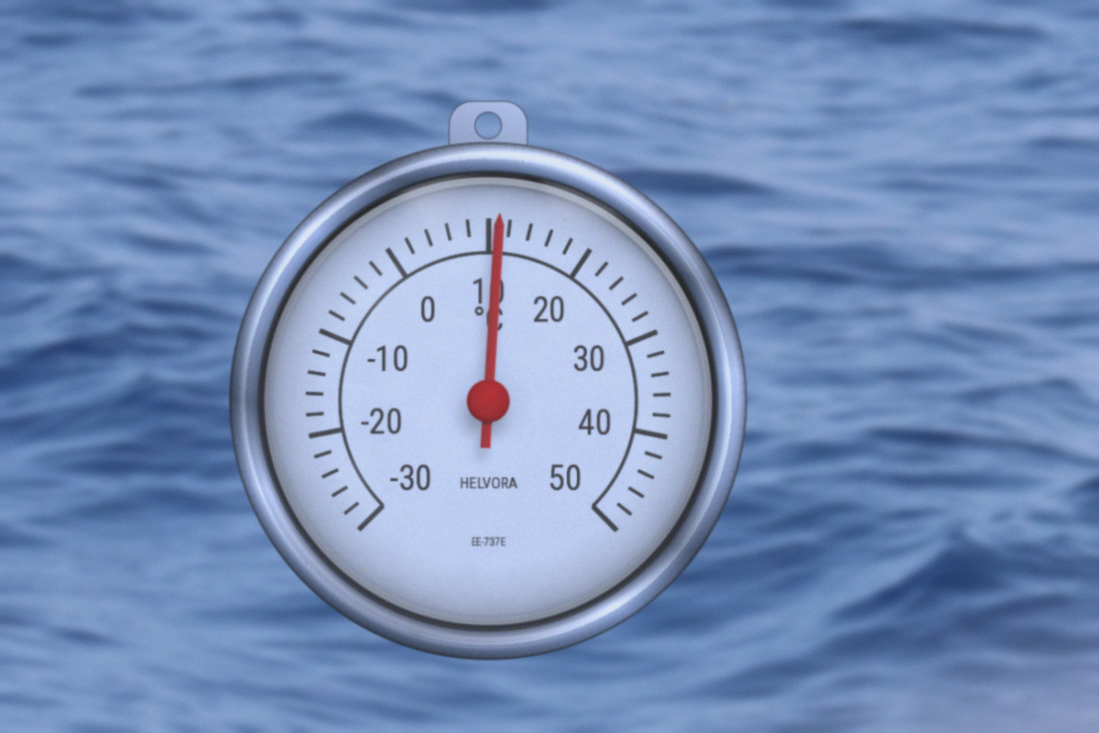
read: 11 °C
